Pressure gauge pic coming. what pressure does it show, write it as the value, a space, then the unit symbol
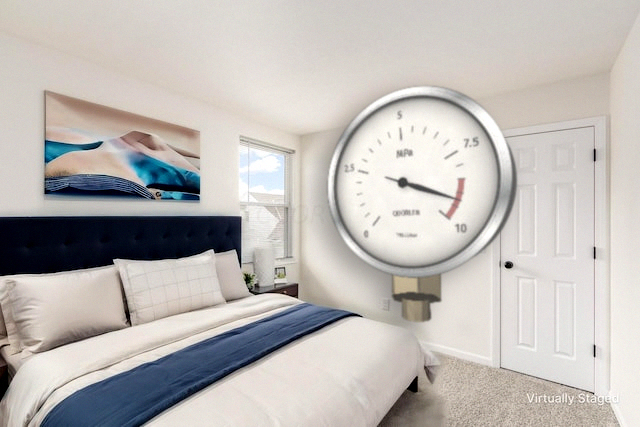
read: 9.25 MPa
